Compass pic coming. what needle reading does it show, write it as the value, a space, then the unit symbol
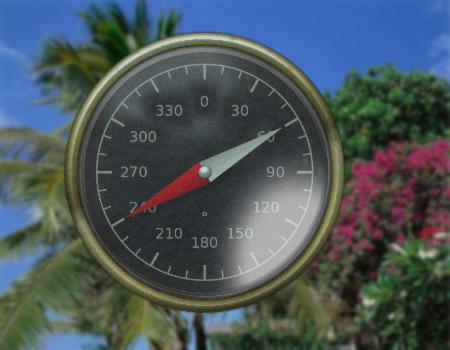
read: 240 °
